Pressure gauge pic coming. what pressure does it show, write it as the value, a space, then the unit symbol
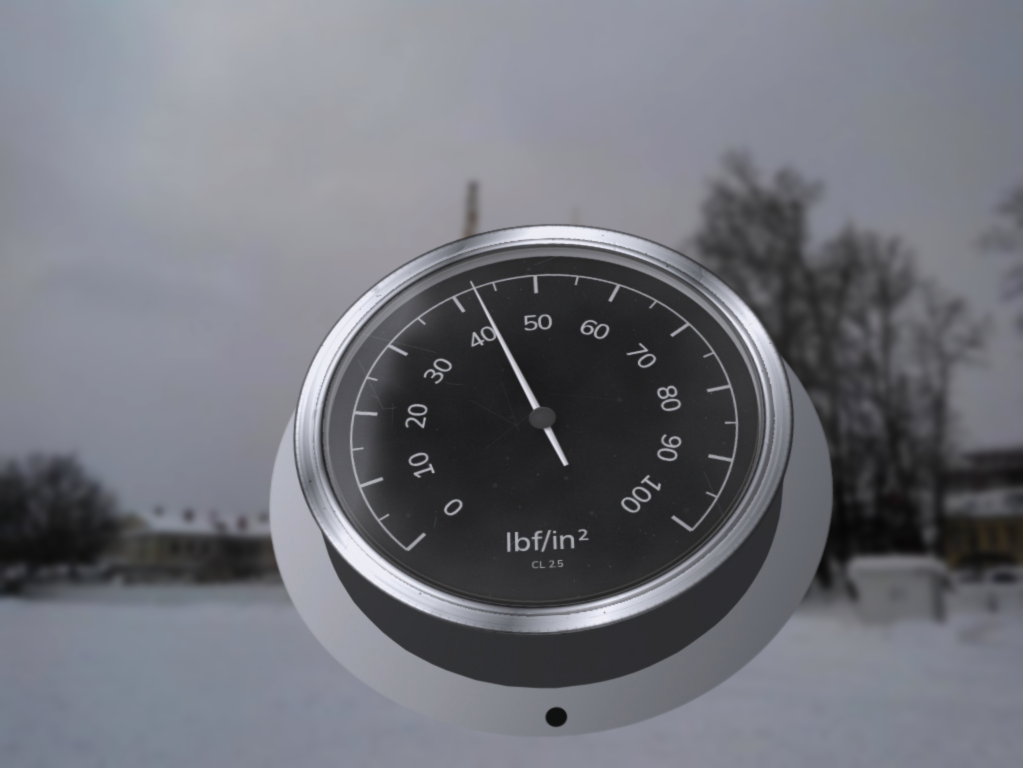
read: 42.5 psi
